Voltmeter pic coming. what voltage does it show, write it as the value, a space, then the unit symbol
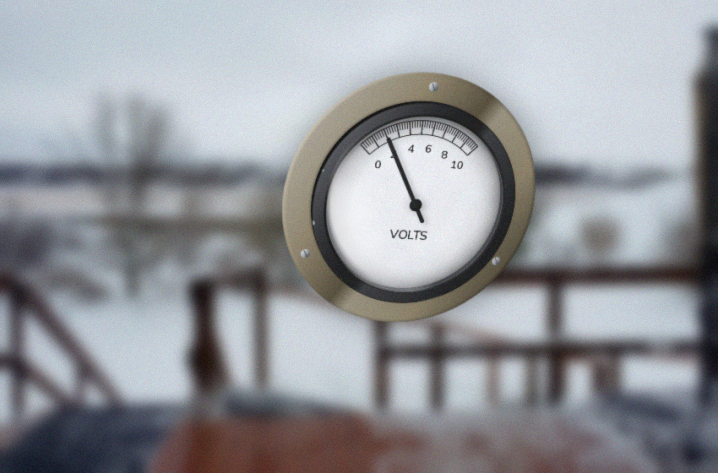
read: 2 V
